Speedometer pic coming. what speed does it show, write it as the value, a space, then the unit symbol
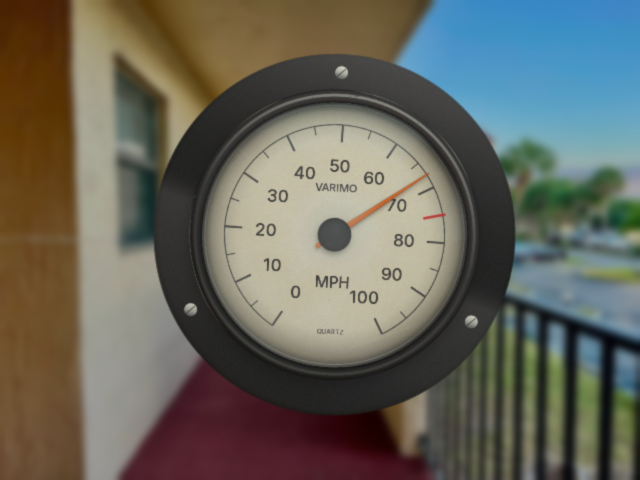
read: 67.5 mph
